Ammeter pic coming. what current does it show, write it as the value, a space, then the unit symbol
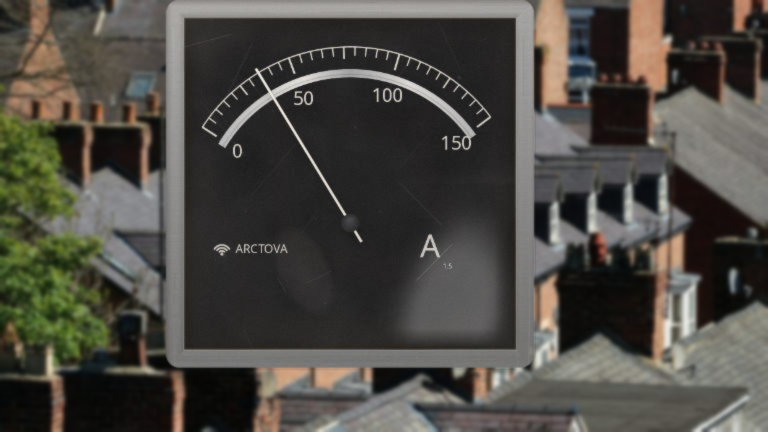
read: 35 A
